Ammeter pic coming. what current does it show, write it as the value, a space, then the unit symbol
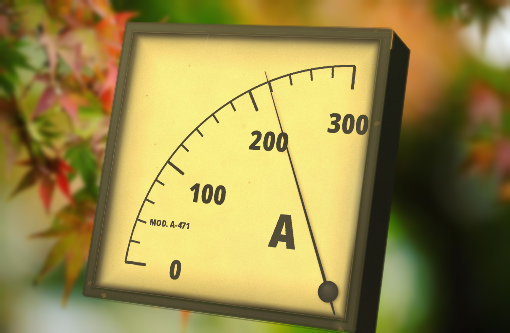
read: 220 A
